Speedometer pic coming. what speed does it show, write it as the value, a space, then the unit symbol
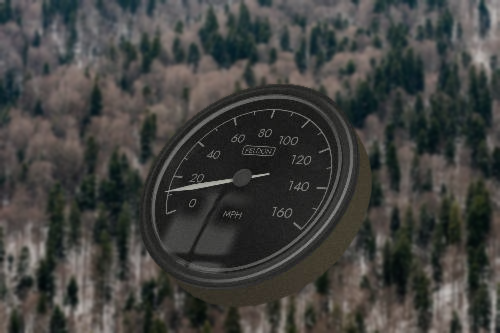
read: 10 mph
